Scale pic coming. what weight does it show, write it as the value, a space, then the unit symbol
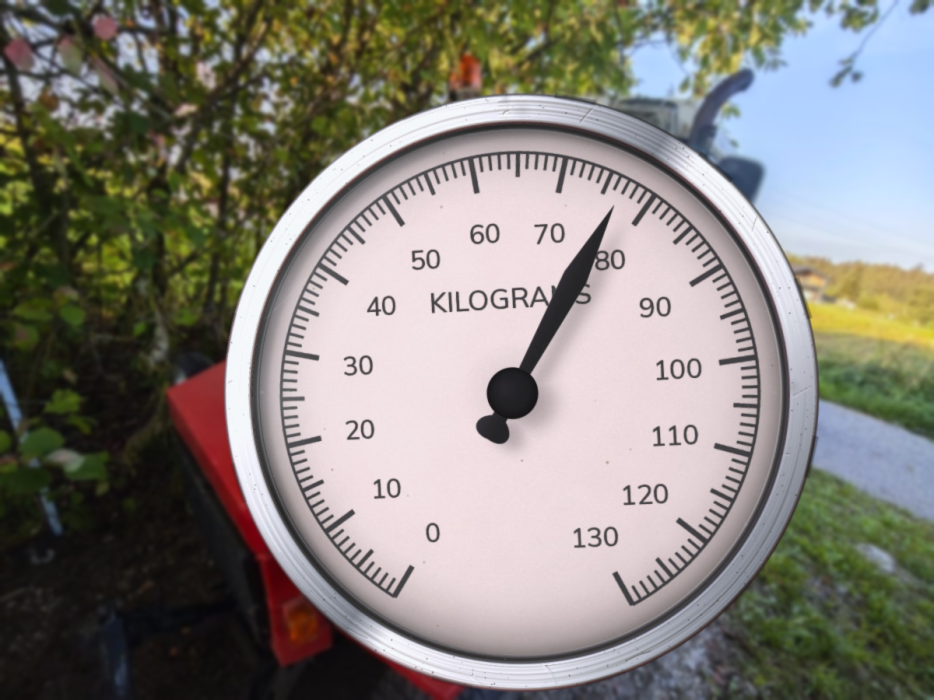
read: 77 kg
